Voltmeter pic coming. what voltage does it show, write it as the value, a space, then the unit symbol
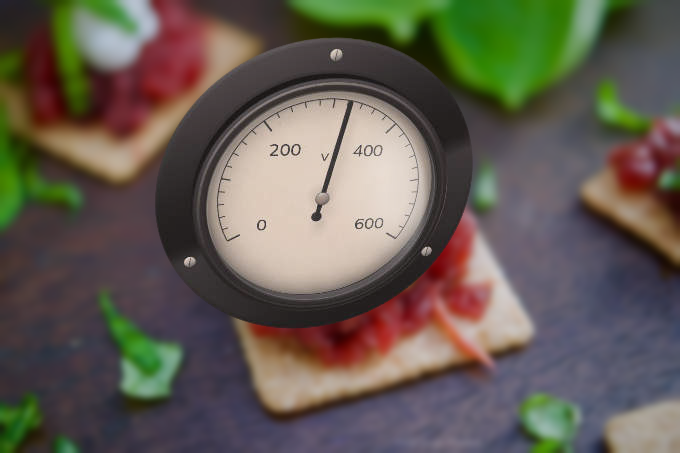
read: 320 V
